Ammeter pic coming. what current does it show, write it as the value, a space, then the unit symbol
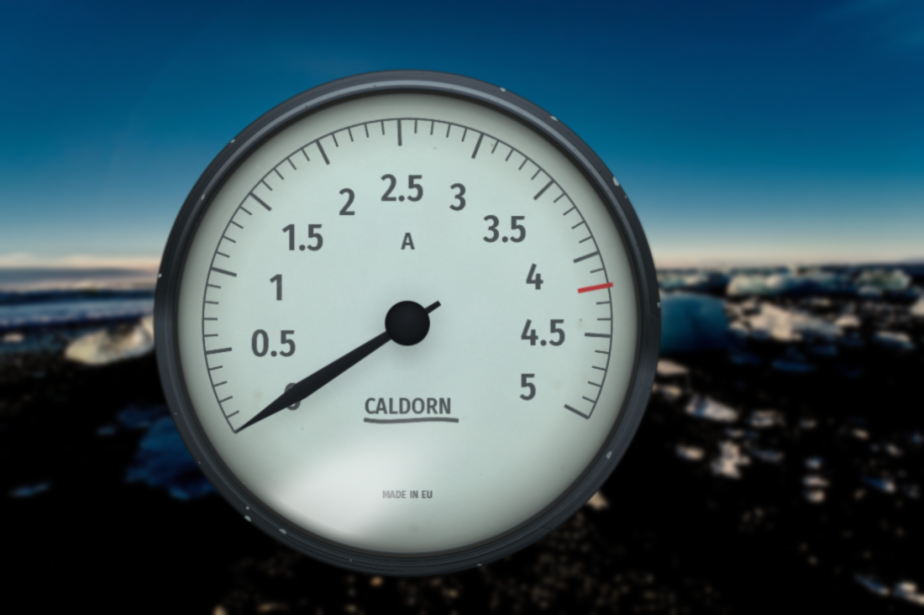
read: 0 A
